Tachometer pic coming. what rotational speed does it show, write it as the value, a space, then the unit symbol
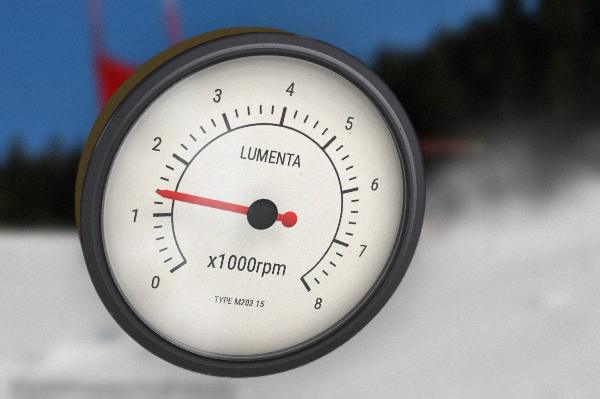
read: 1400 rpm
